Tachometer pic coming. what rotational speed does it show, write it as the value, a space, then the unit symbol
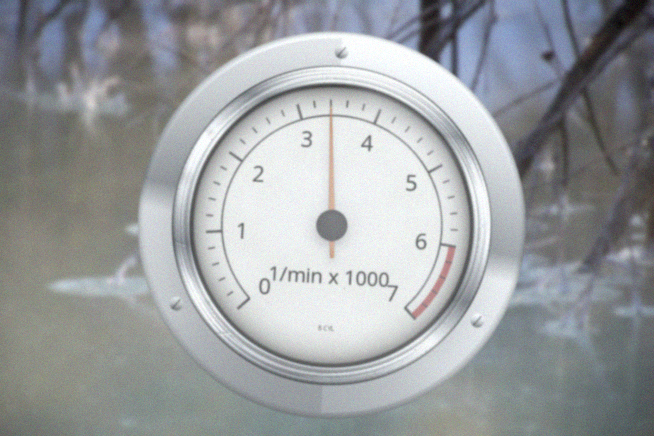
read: 3400 rpm
